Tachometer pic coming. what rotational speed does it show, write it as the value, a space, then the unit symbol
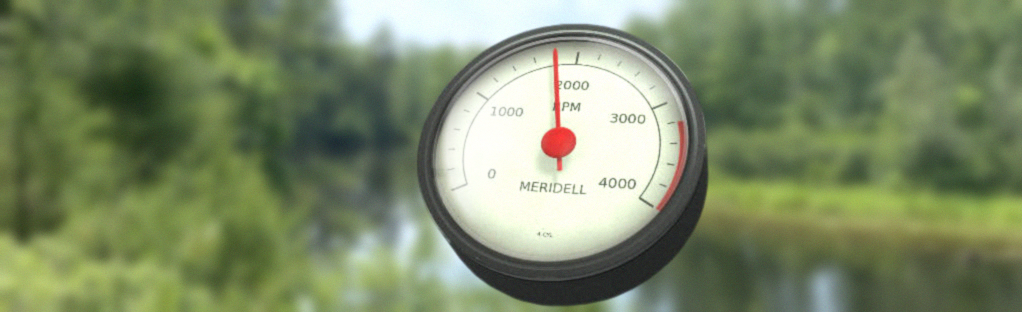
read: 1800 rpm
